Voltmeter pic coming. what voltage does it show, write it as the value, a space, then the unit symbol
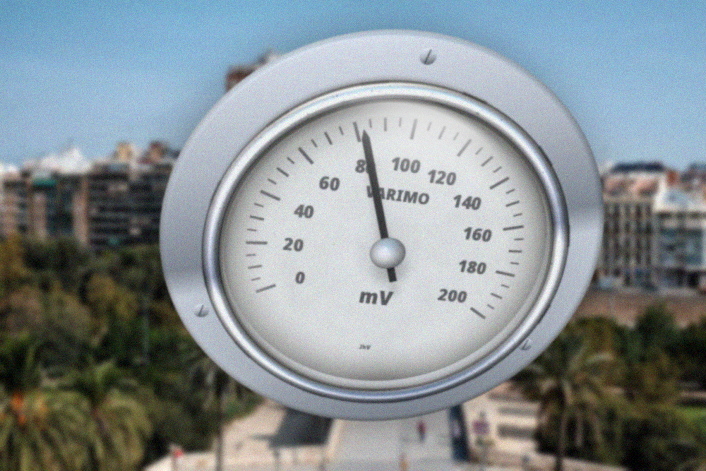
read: 82.5 mV
